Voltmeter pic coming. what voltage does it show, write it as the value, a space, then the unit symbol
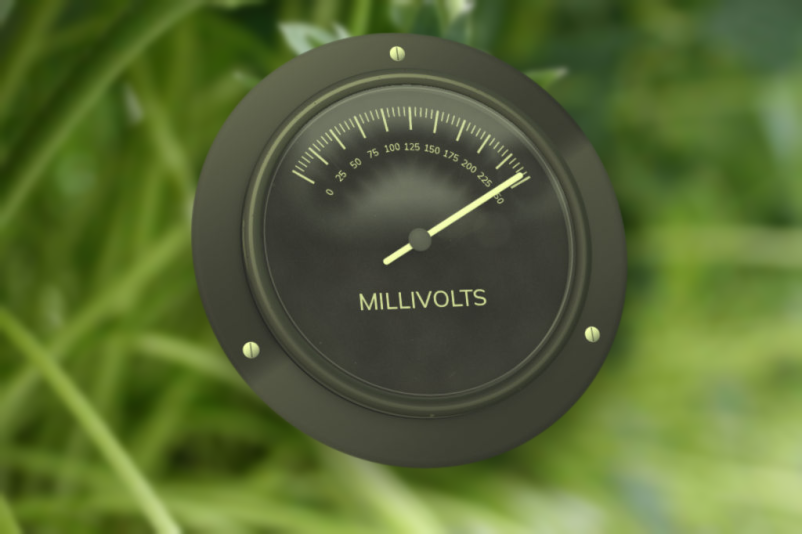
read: 245 mV
